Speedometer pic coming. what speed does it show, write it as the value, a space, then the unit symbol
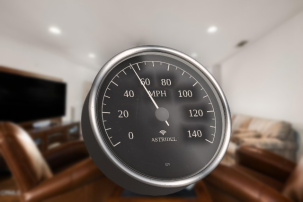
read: 55 mph
